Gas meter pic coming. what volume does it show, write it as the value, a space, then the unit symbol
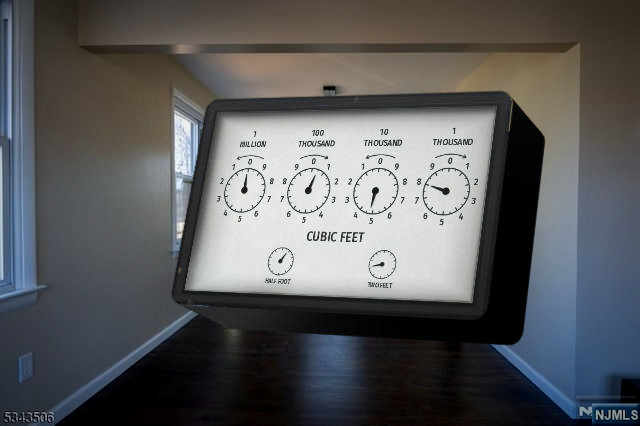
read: 4800 ft³
